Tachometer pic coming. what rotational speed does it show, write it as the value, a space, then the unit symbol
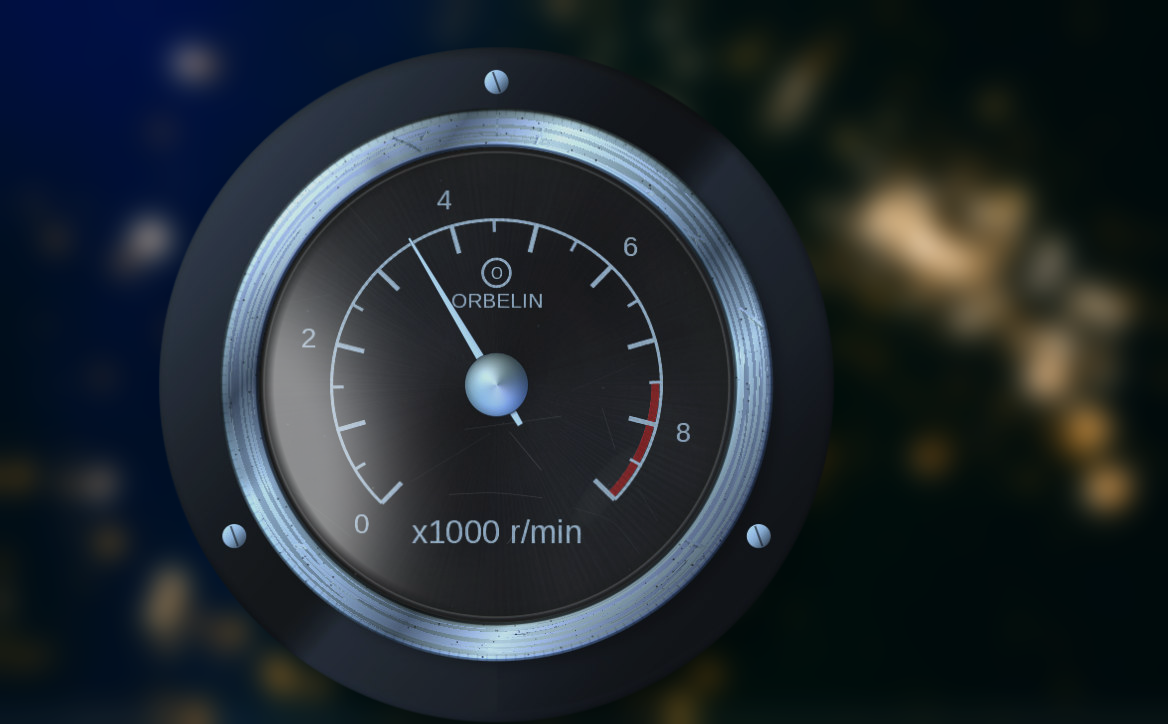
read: 3500 rpm
